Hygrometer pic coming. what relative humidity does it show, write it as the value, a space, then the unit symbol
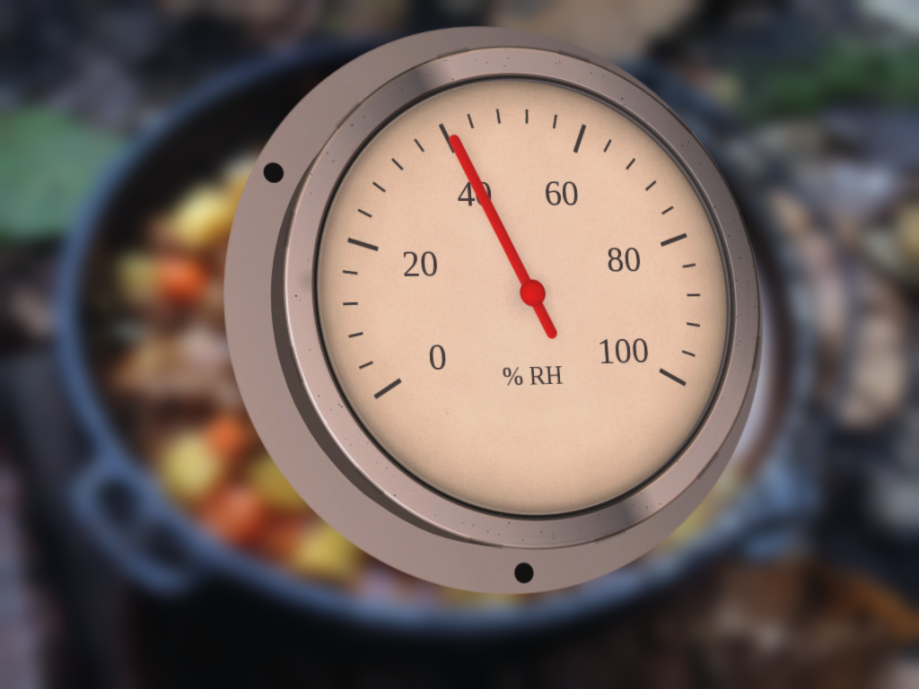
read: 40 %
